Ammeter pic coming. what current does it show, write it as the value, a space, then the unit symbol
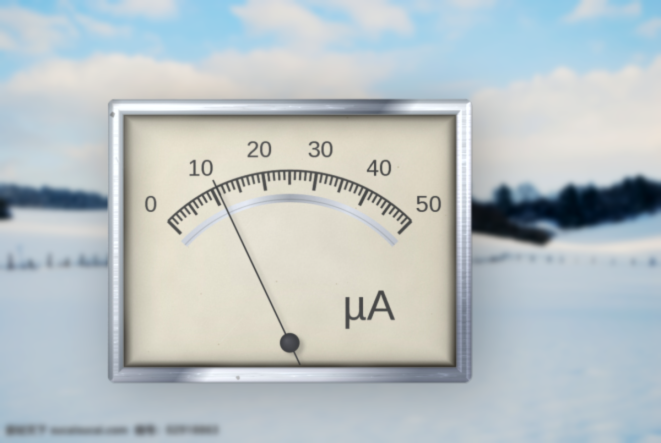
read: 11 µA
